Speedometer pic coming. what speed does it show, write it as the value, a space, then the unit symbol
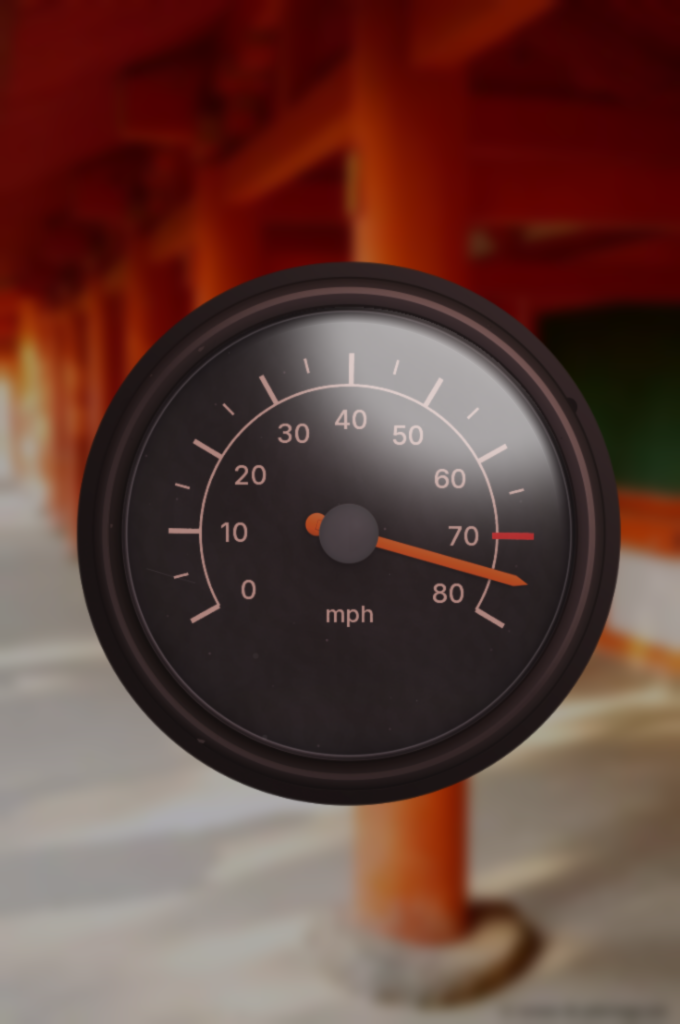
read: 75 mph
